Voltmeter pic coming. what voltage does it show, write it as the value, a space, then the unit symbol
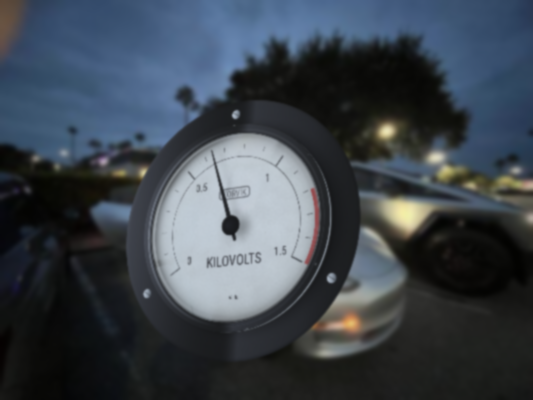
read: 0.65 kV
